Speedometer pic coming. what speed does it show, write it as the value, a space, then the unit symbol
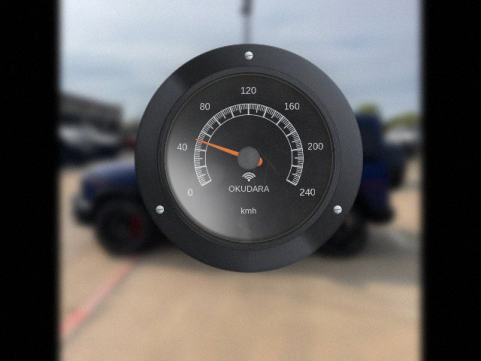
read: 50 km/h
